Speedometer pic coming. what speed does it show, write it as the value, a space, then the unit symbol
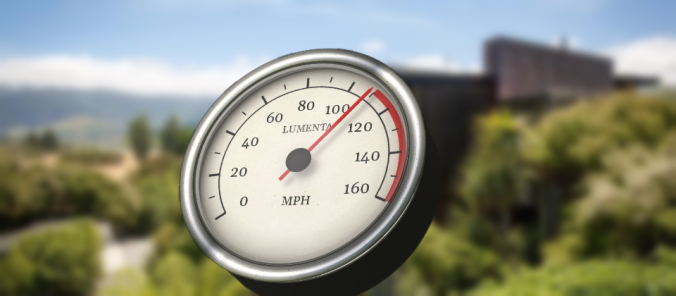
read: 110 mph
